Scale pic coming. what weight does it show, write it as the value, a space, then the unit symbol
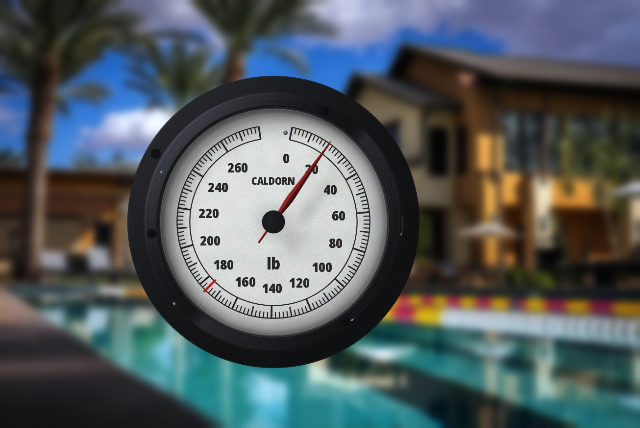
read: 20 lb
